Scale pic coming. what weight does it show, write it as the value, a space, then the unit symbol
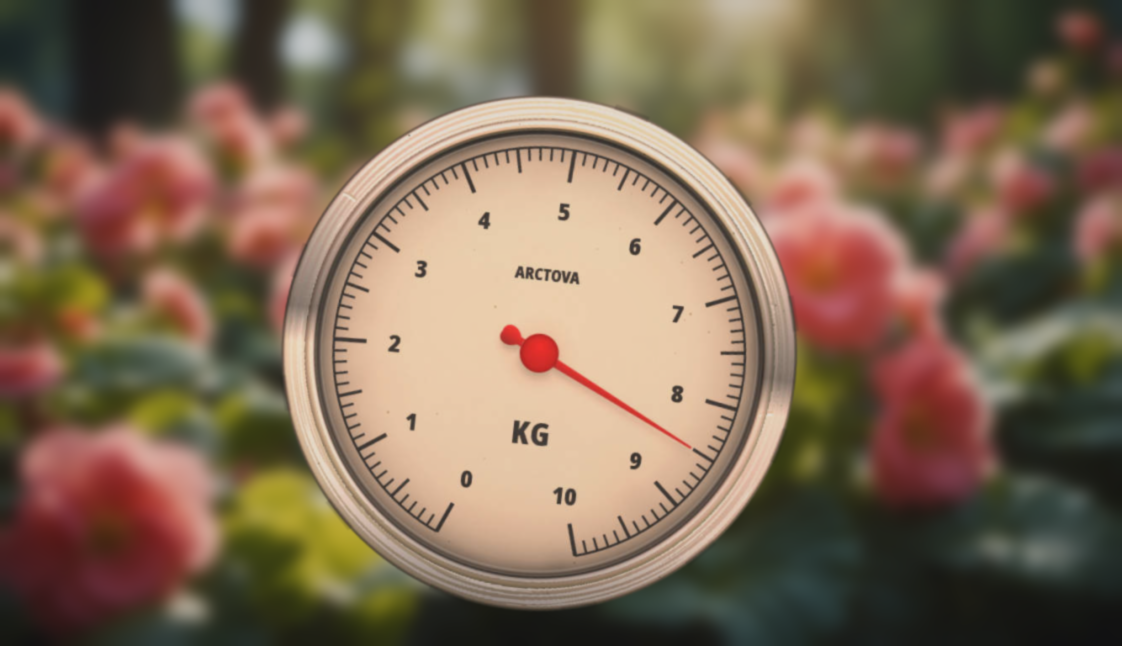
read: 8.5 kg
